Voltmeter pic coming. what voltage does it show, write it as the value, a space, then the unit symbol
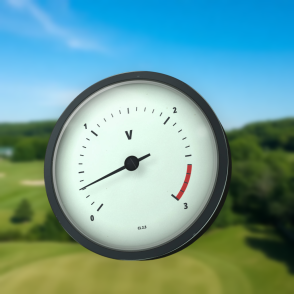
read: 0.3 V
